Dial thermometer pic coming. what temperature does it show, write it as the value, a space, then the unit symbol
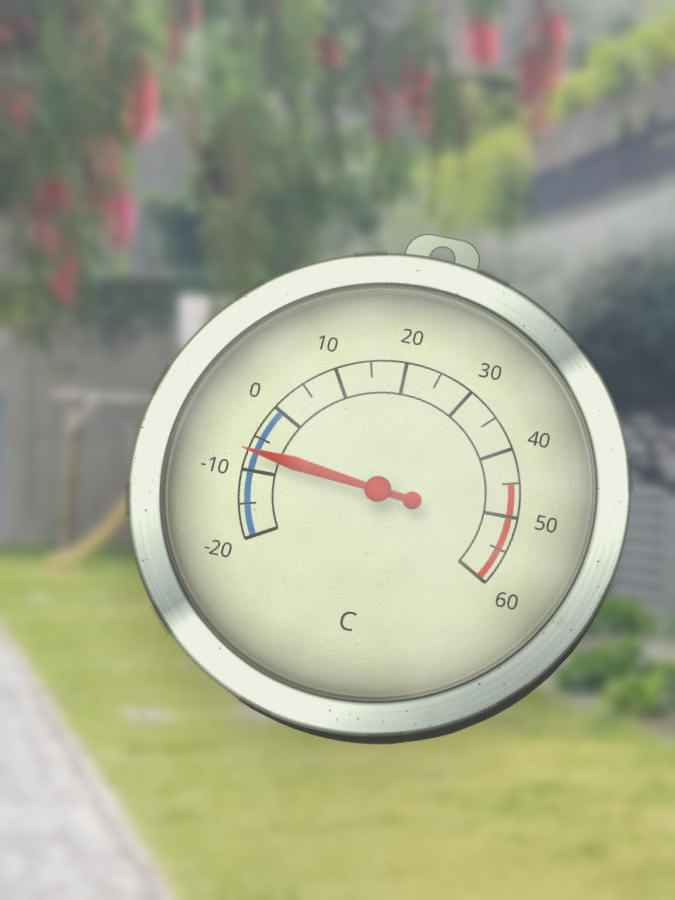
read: -7.5 °C
